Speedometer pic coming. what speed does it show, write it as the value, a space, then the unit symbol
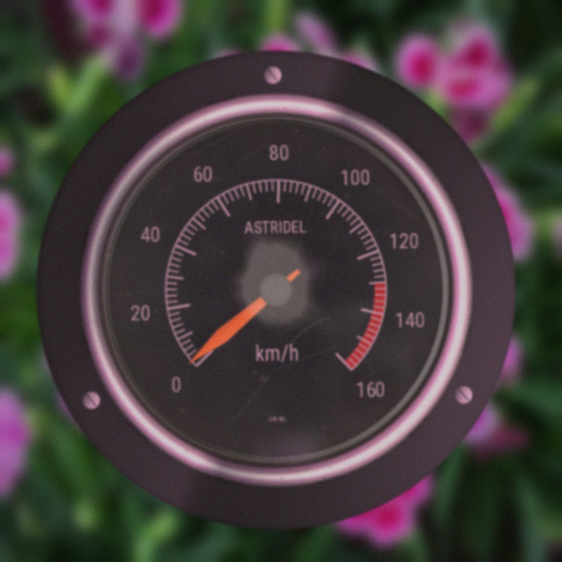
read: 2 km/h
